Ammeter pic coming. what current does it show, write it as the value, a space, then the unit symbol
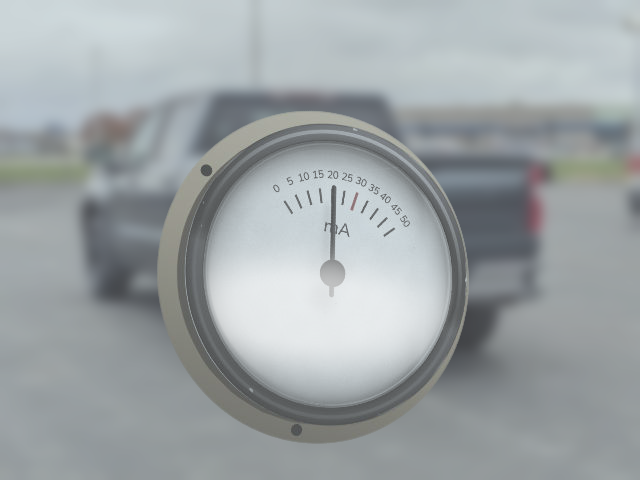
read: 20 mA
